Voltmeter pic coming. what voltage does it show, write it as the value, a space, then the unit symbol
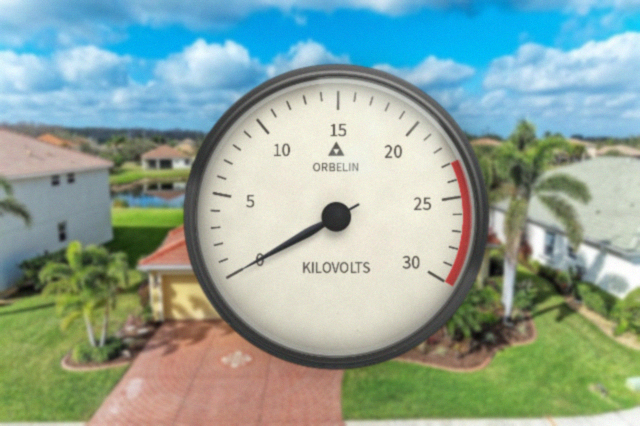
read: 0 kV
